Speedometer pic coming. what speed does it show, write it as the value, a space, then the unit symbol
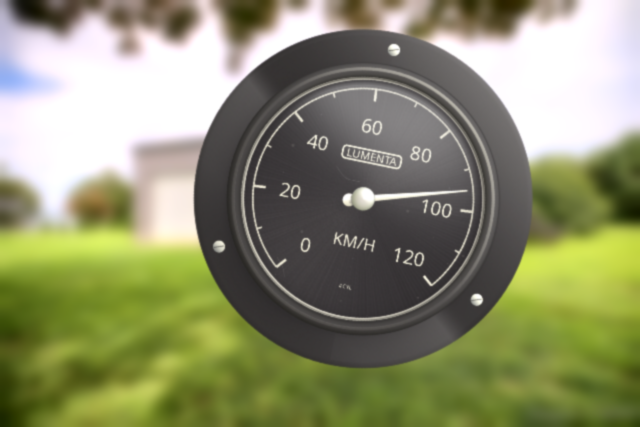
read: 95 km/h
